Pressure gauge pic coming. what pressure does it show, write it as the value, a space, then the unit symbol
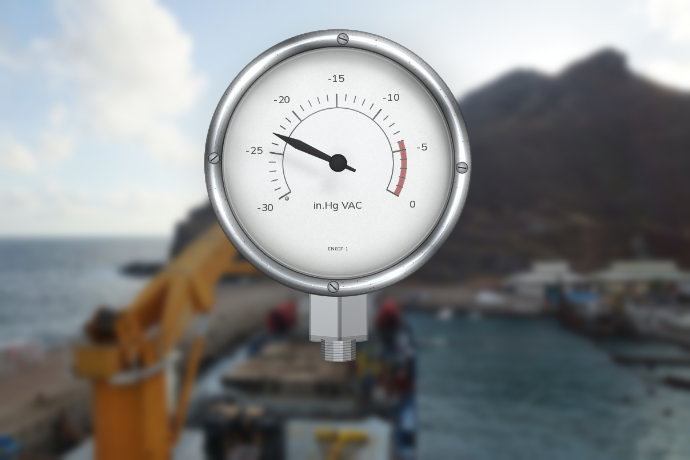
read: -23 inHg
